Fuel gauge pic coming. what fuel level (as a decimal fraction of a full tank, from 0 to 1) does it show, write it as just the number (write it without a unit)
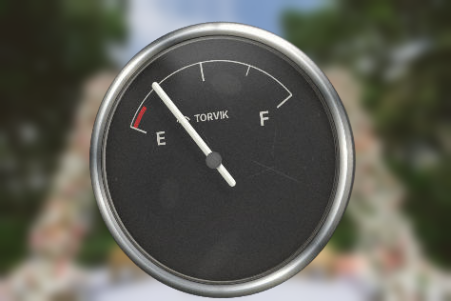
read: 0.25
